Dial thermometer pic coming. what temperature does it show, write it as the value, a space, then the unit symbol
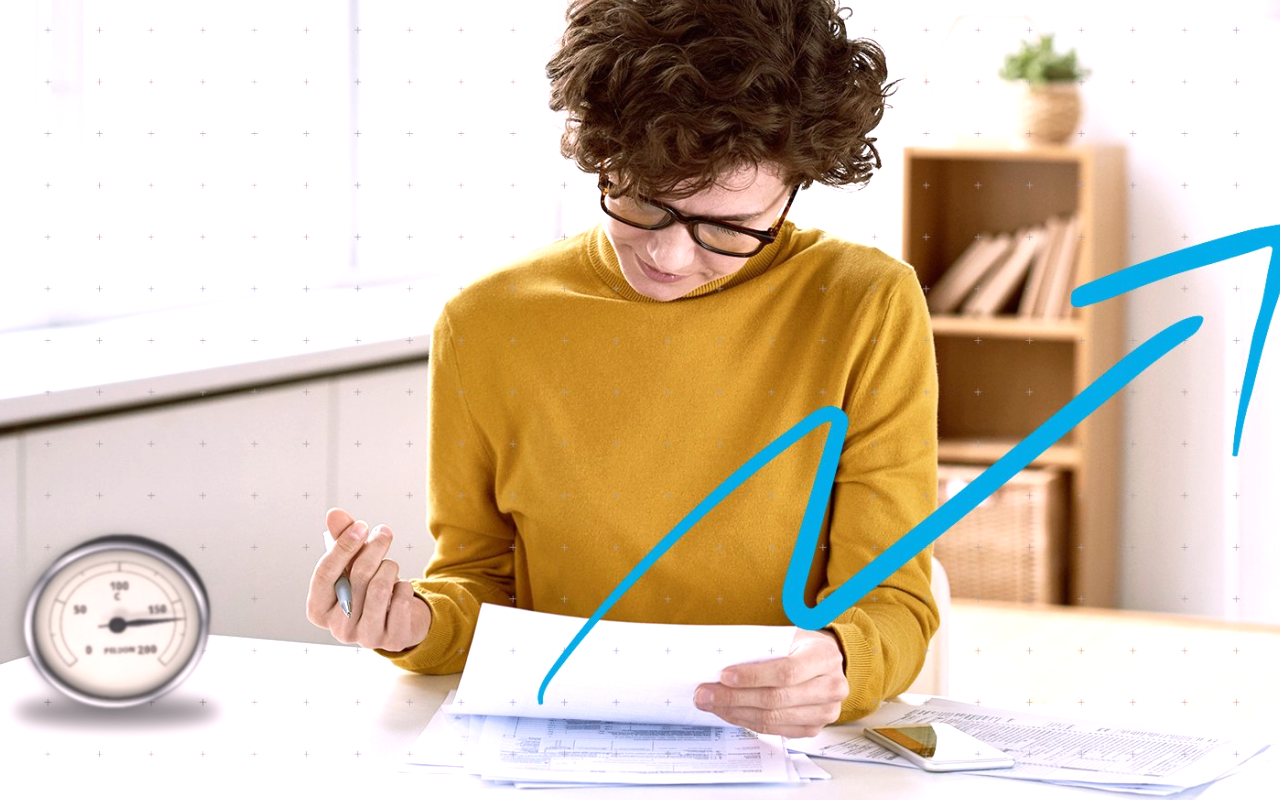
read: 162.5 °C
